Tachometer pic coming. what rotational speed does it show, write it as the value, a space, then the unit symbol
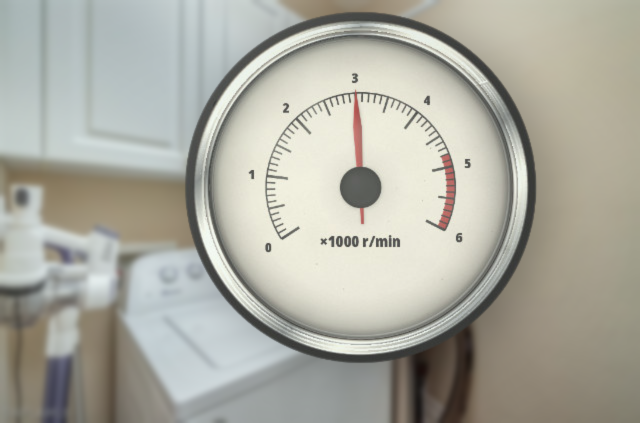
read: 3000 rpm
